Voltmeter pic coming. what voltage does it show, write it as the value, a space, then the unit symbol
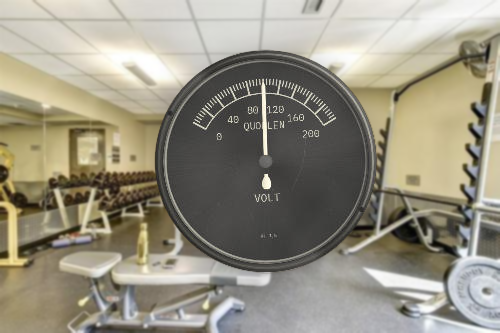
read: 100 V
